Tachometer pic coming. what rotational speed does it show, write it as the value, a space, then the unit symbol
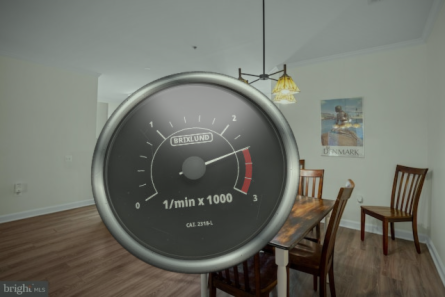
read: 2400 rpm
